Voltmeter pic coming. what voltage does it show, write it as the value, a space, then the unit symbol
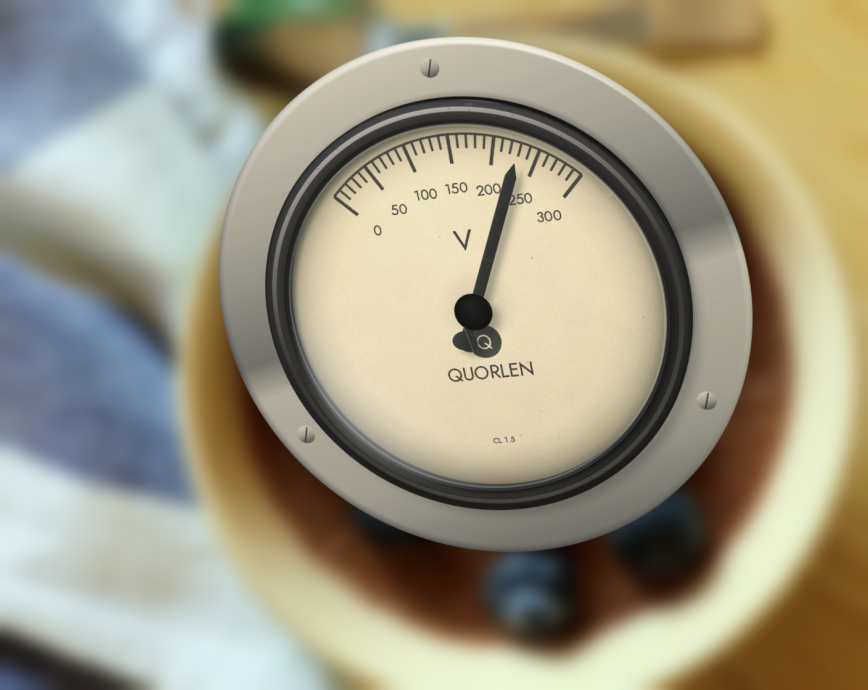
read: 230 V
